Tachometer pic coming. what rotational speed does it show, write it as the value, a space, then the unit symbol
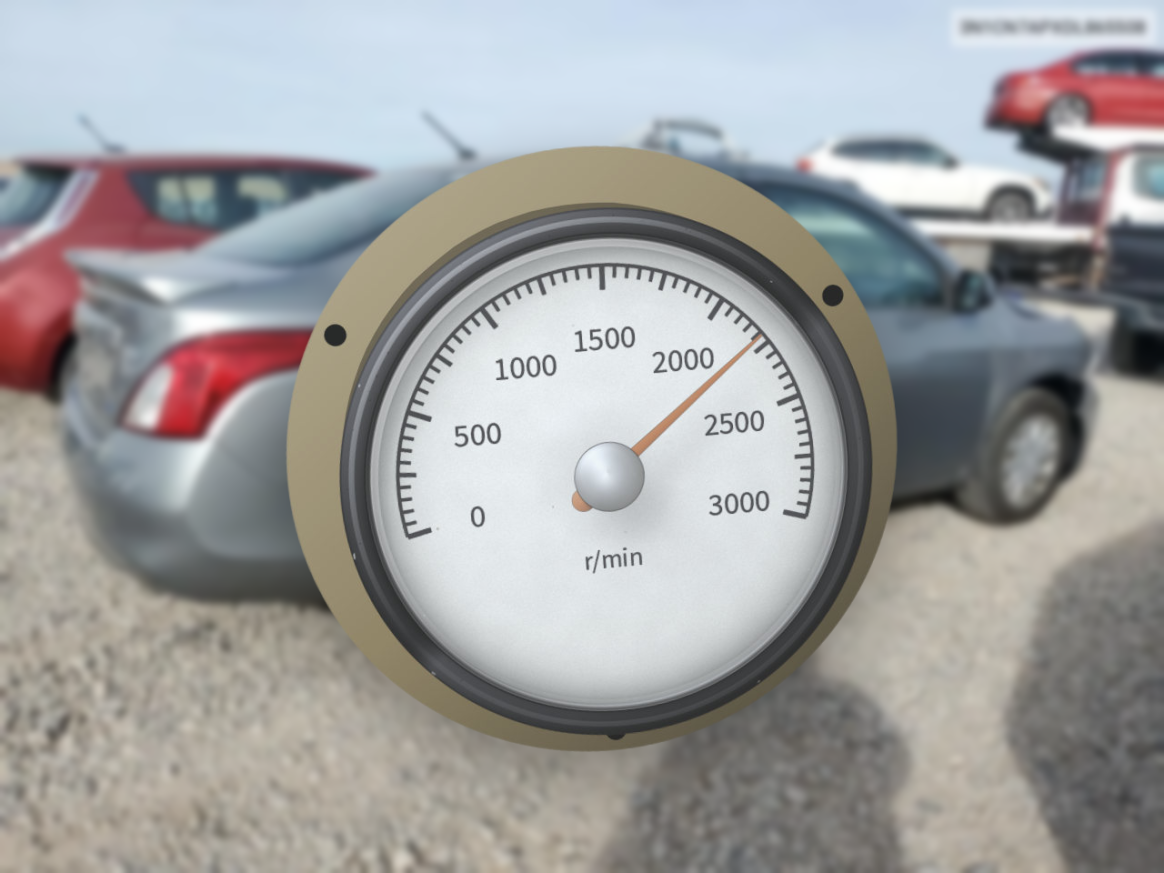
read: 2200 rpm
